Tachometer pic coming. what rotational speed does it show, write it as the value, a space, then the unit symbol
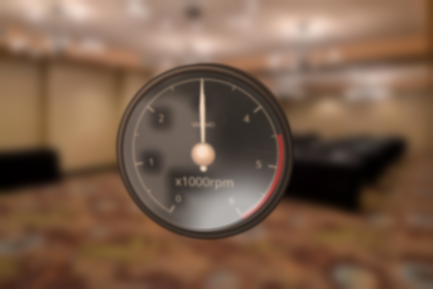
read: 3000 rpm
